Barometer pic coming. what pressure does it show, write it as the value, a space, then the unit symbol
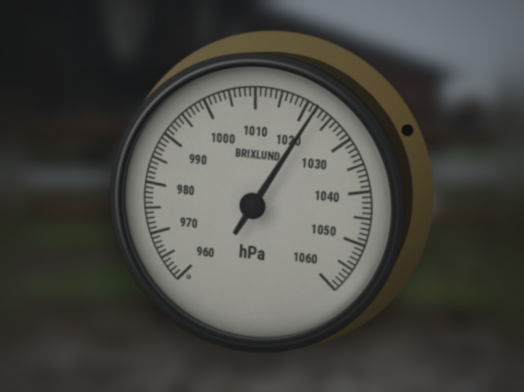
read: 1022 hPa
